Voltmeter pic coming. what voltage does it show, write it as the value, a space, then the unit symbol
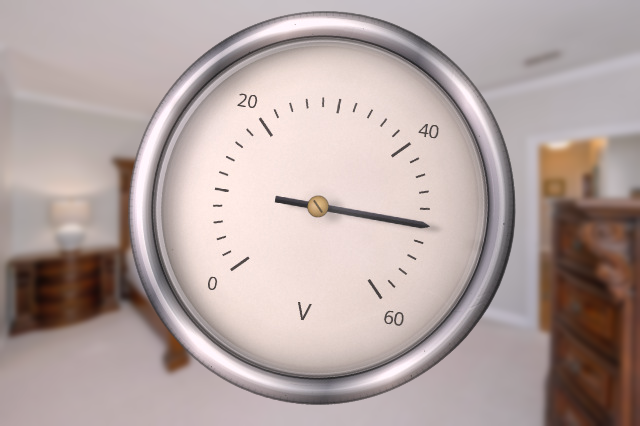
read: 50 V
